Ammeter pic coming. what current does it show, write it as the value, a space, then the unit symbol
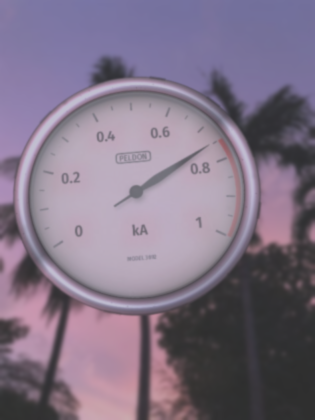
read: 0.75 kA
